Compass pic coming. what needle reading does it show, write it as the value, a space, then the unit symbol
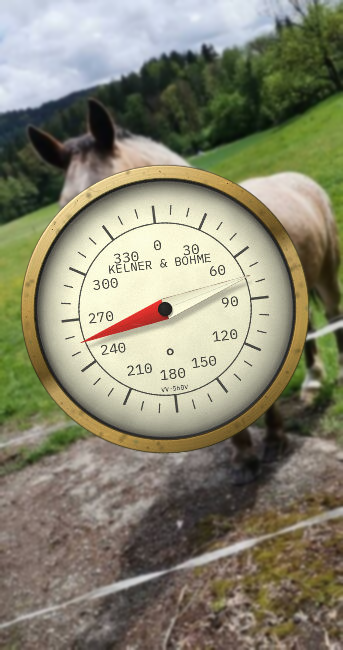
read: 255 °
